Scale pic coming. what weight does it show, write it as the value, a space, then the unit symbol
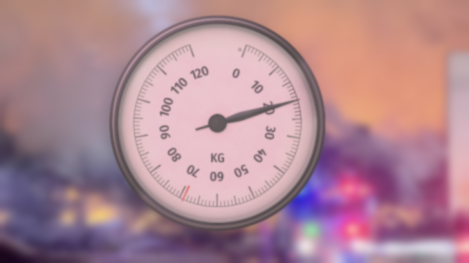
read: 20 kg
